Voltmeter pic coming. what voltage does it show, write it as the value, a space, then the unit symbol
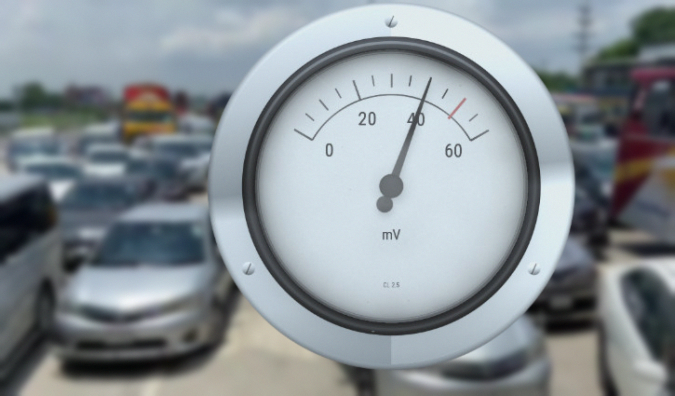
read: 40 mV
